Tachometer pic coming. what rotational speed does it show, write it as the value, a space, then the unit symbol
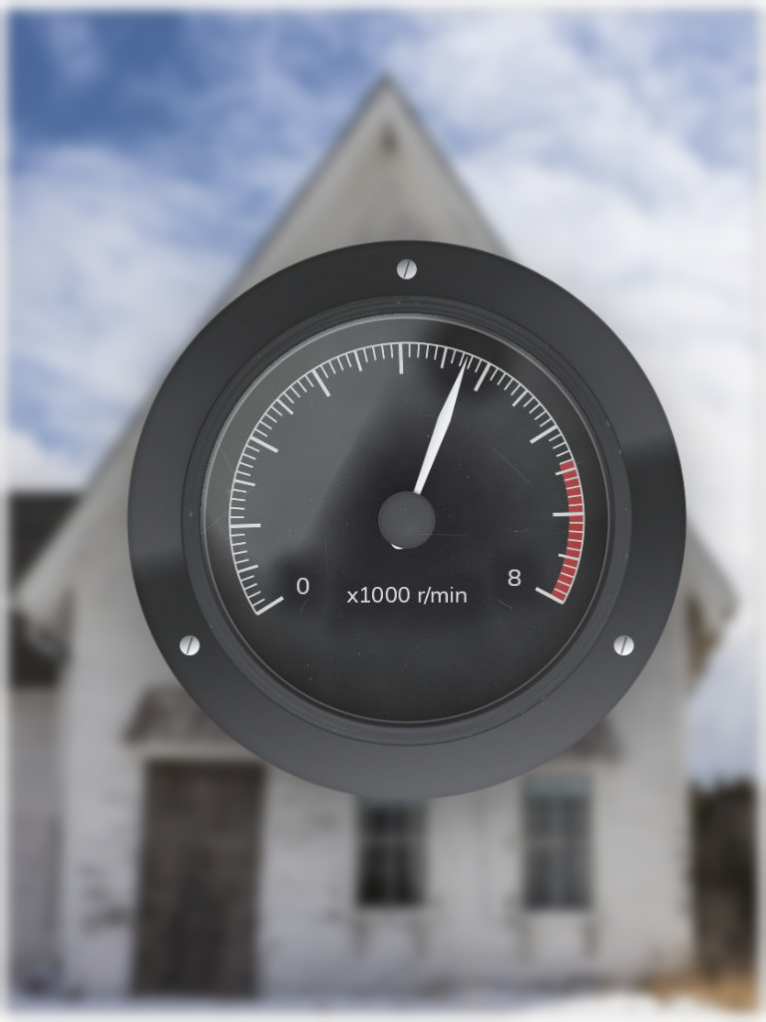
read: 4750 rpm
